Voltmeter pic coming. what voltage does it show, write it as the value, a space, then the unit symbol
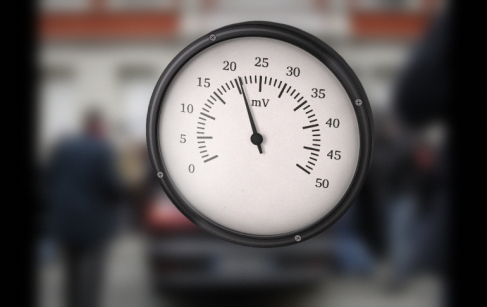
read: 21 mV
